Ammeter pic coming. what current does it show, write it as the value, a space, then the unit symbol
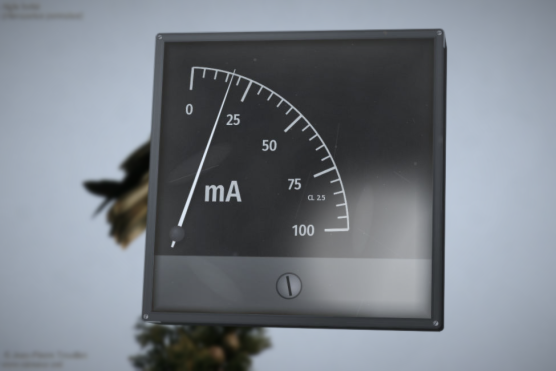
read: 17.5 mA
